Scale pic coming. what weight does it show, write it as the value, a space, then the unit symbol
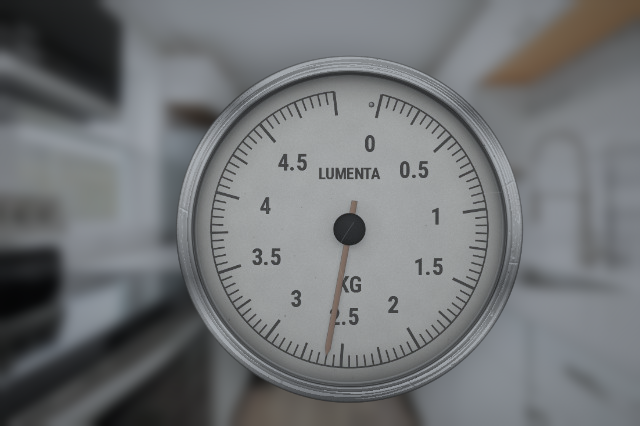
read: 2.6 kg
